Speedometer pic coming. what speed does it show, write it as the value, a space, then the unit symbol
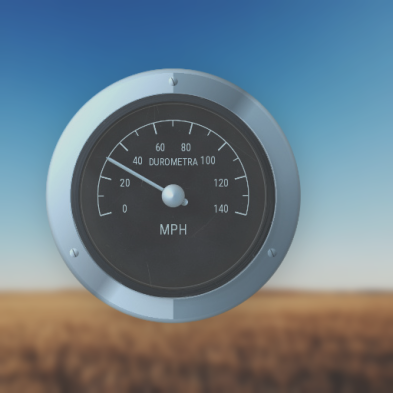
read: 30 mph
